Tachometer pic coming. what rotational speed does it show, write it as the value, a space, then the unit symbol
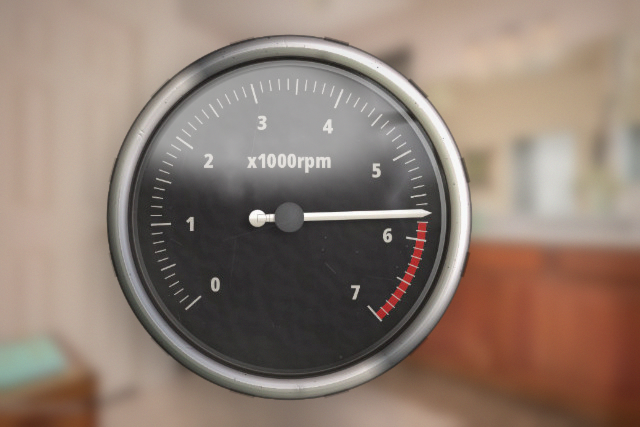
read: 5700 rpm
